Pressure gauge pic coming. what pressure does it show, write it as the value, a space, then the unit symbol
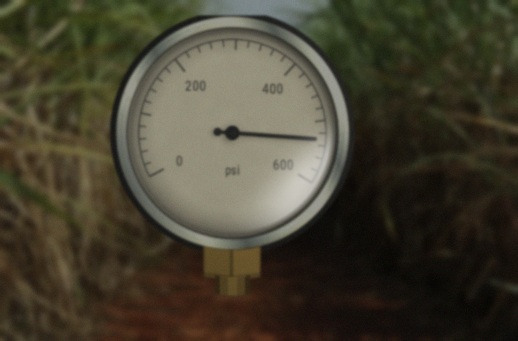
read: 530 psi
